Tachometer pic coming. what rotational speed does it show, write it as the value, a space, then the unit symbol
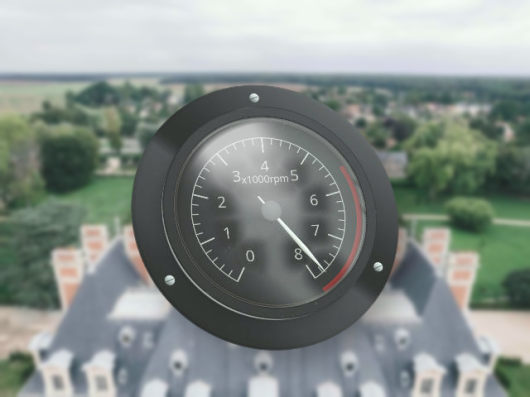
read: 7800 rpm
